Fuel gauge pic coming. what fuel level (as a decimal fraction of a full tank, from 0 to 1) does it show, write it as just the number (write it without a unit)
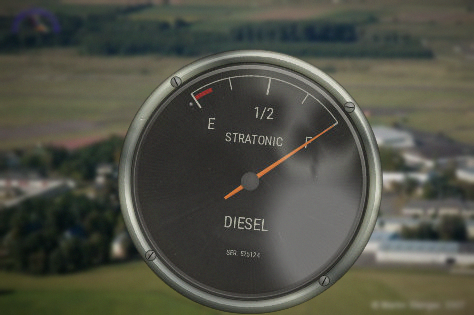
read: 1
